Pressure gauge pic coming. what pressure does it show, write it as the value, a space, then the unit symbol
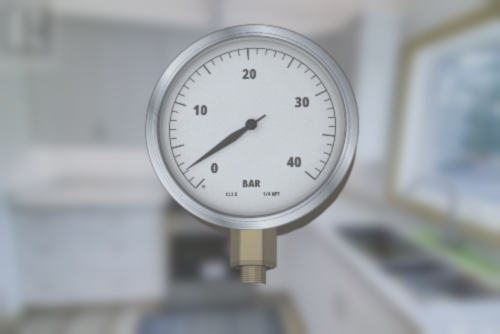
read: 2 bar
